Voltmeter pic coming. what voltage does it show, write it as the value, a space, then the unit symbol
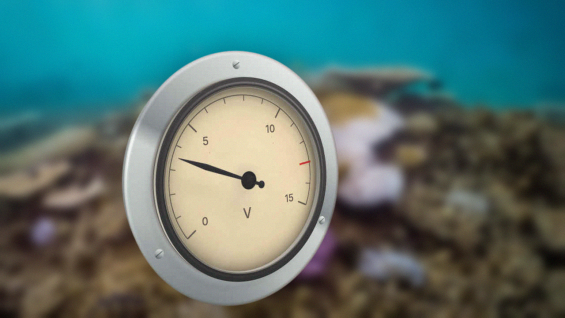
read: 3.5 V
